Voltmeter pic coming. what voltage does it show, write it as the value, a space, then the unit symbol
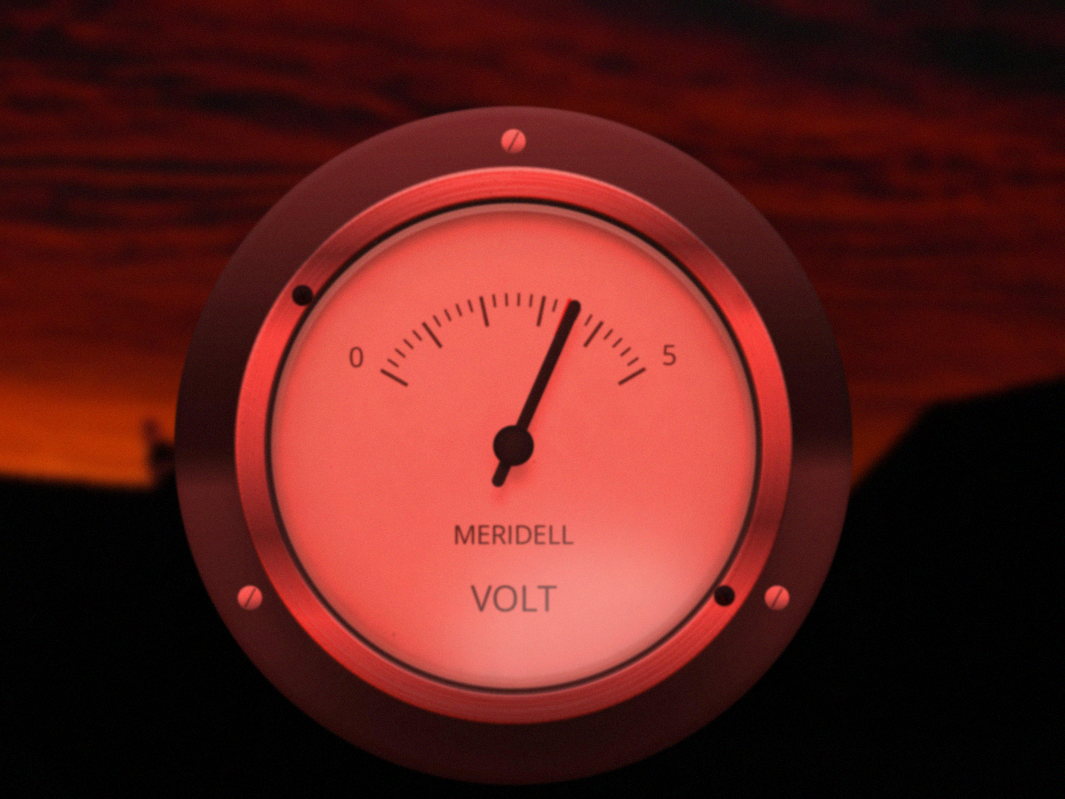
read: 3.5 V
